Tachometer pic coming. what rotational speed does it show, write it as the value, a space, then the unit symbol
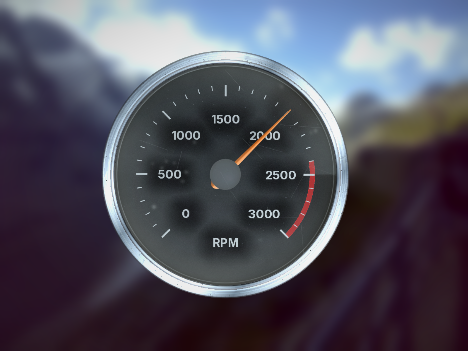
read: 2000 rpm
